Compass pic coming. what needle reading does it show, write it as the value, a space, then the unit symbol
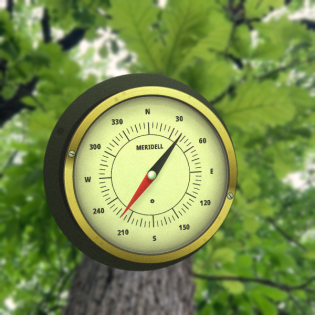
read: 220 °
